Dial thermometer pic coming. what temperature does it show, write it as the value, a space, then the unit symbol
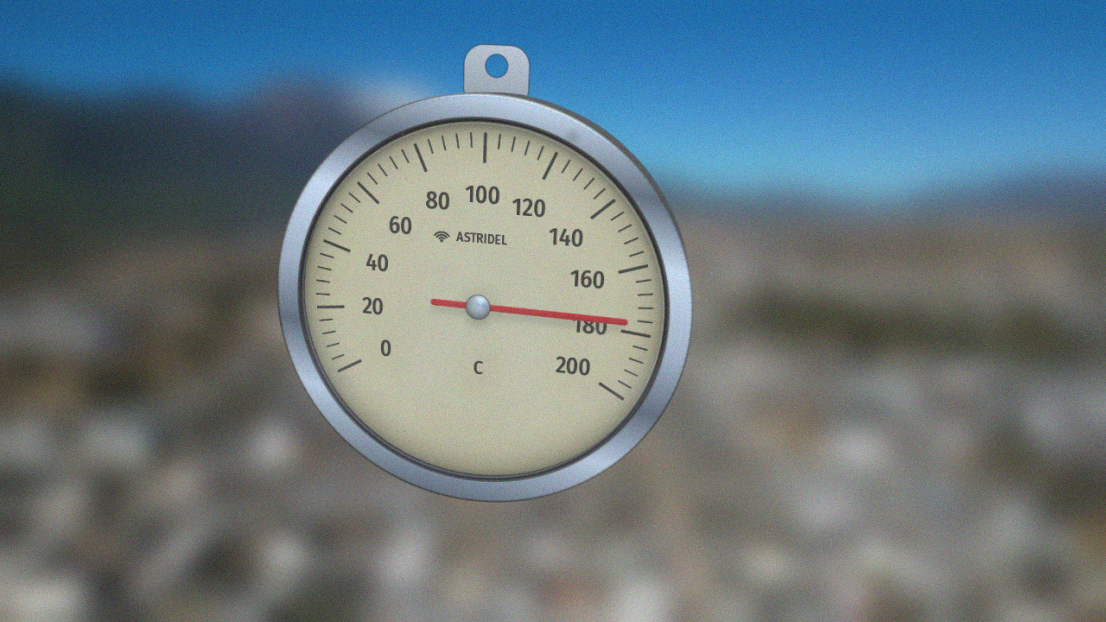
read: 176 °C
